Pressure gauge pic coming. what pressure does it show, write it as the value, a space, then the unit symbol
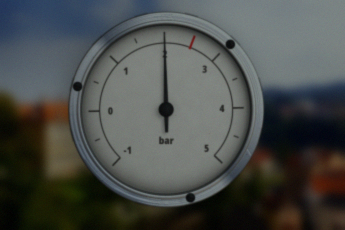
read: 2 bar
